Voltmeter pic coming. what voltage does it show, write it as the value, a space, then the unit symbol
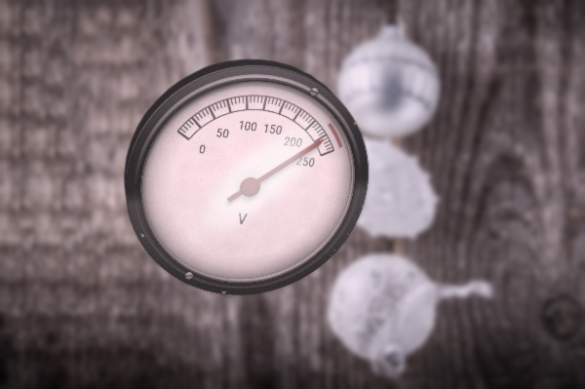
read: 225 V
